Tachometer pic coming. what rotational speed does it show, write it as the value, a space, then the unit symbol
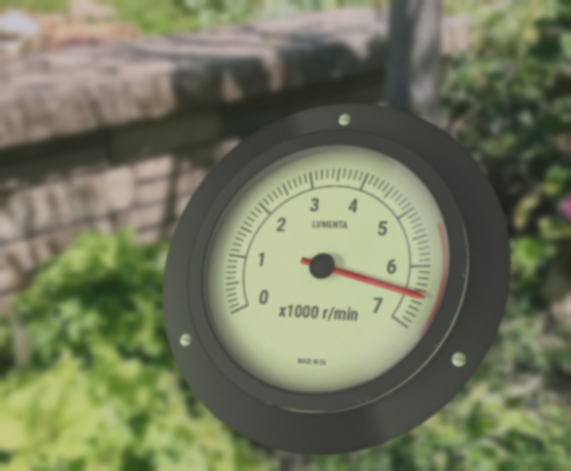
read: 6500 rpm
